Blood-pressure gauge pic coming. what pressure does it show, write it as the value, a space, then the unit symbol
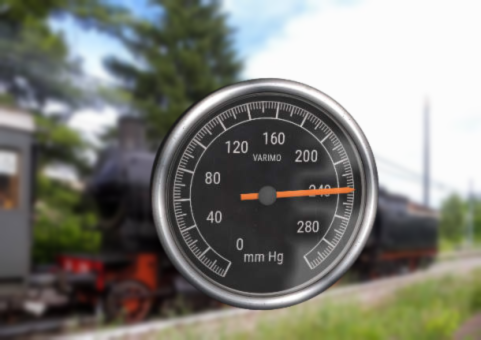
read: 240 mmHg
